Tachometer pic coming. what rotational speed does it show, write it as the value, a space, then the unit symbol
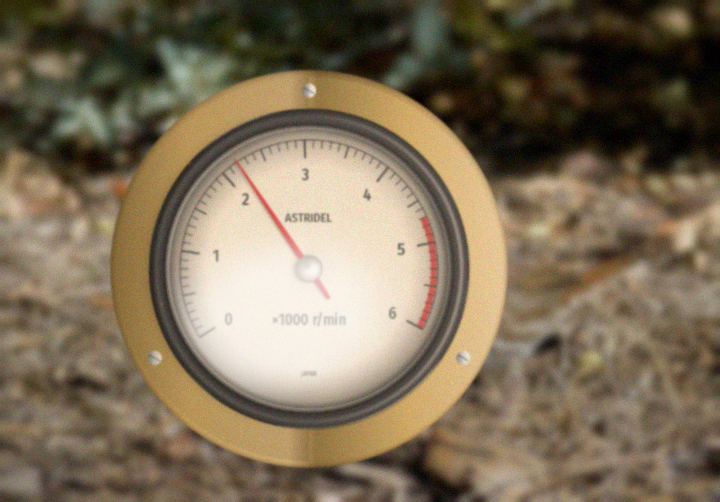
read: 2200 rpm
